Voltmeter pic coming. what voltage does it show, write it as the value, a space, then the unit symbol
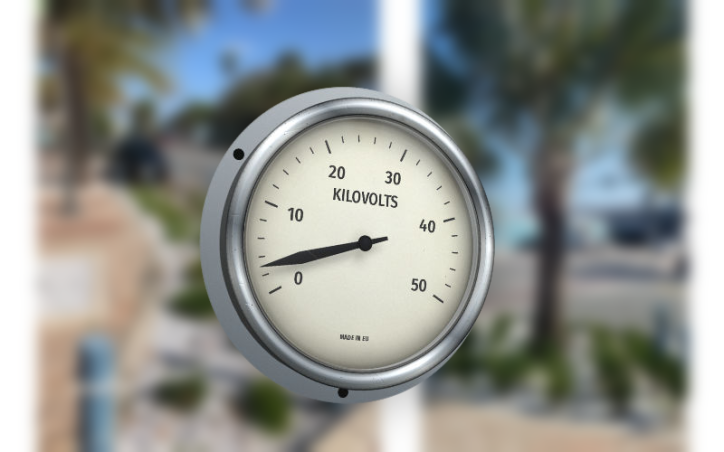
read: 3 kV
